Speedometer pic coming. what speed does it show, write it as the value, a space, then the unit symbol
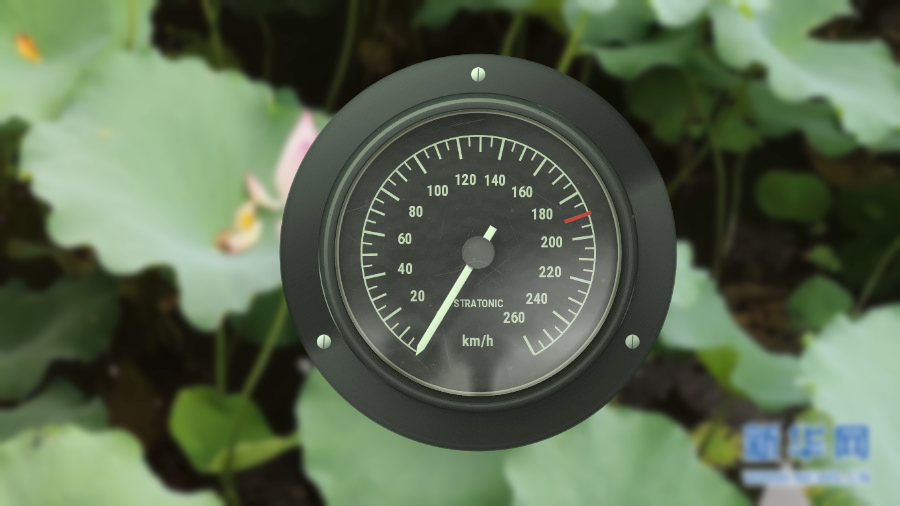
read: 0 km/h
